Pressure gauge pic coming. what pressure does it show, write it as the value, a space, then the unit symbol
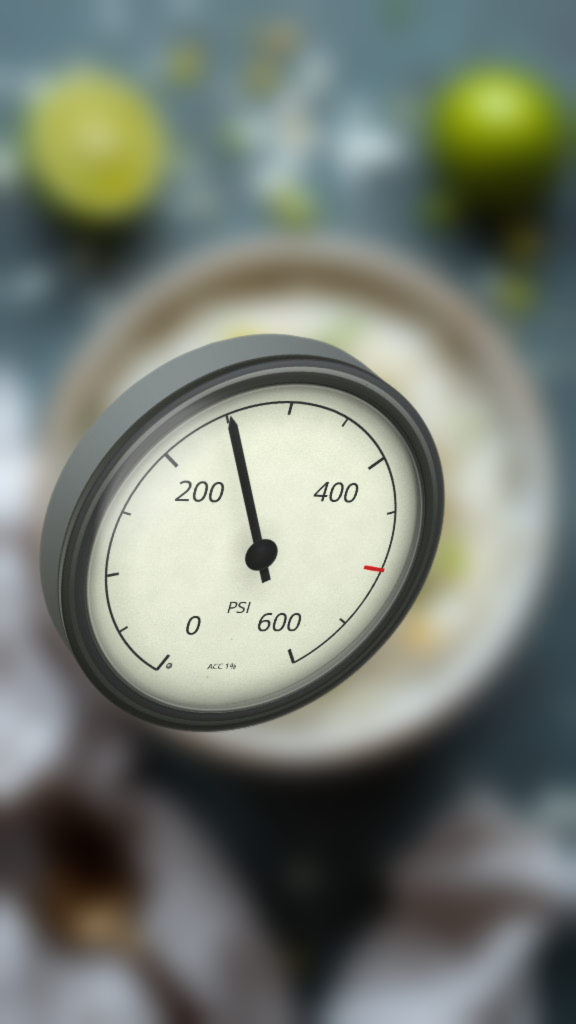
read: 250 psi
